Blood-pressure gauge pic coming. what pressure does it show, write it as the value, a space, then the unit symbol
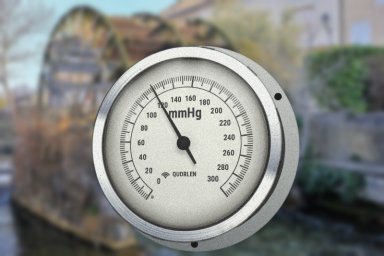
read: 120 mmHg
